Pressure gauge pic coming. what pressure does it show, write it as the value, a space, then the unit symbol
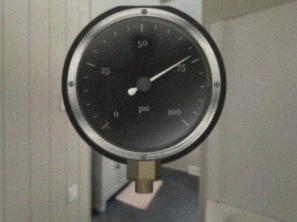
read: 72.5 psi
